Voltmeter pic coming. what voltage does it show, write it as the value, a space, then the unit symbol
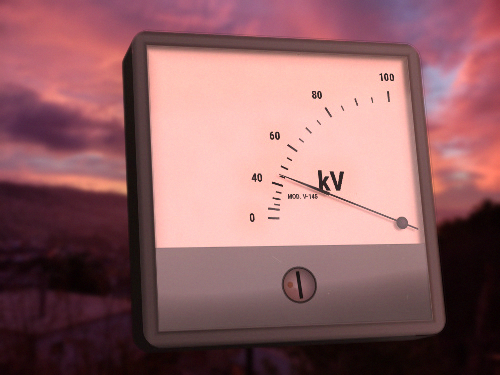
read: 45 kV
